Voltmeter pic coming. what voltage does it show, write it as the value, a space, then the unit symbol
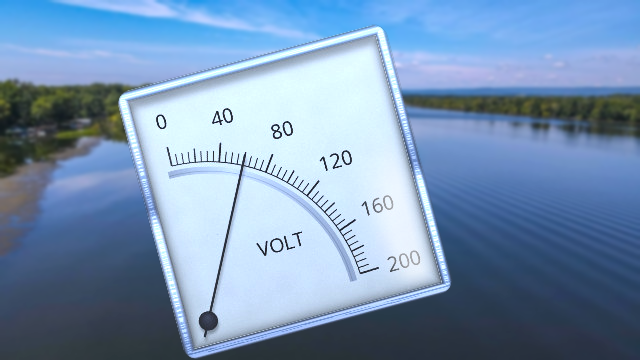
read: 60 V
